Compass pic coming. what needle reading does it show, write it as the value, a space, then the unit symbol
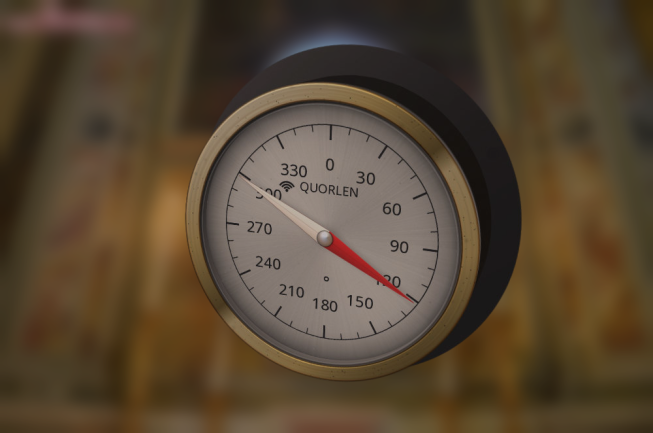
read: 120 °
